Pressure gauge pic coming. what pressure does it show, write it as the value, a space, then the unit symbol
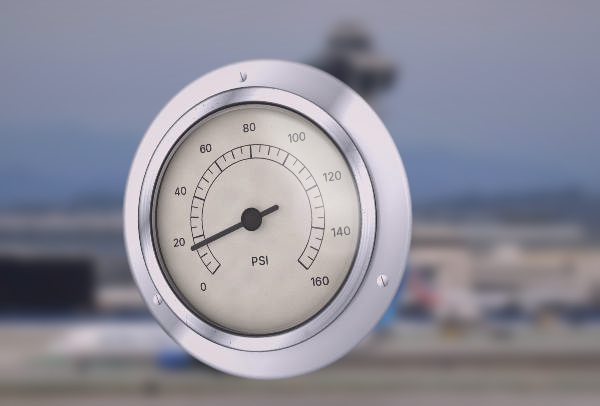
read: 15 psi
